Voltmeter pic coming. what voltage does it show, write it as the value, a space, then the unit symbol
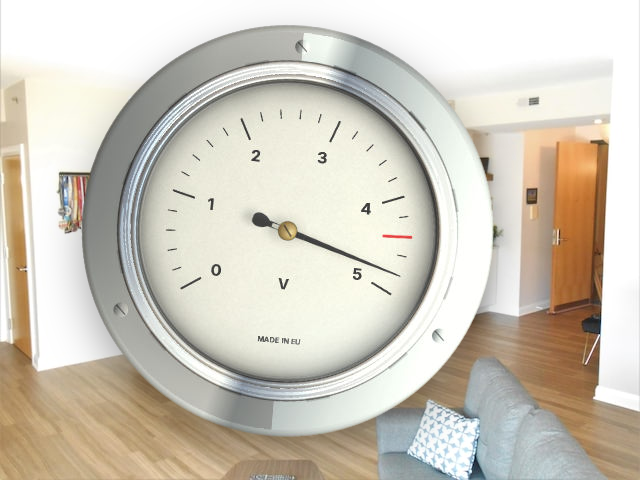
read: 4.8 V
